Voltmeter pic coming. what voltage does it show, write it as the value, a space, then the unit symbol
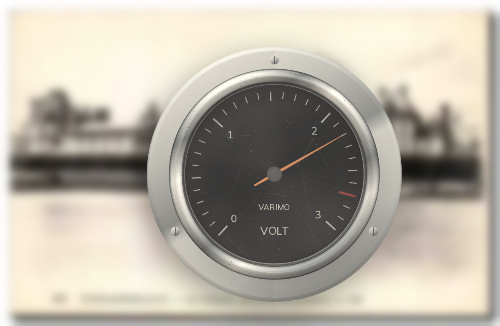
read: 2.2 V
